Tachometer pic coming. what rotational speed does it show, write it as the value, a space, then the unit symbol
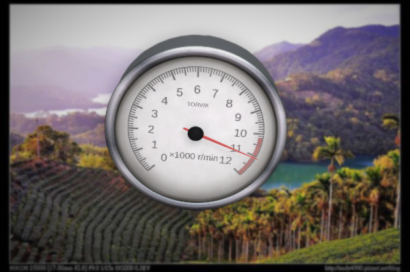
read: 11000 rpm
